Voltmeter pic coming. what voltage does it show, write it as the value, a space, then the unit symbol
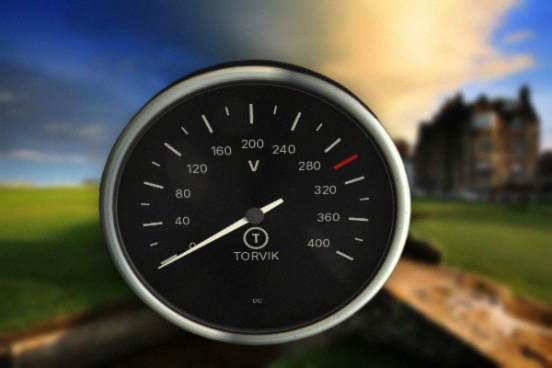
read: 0 V
